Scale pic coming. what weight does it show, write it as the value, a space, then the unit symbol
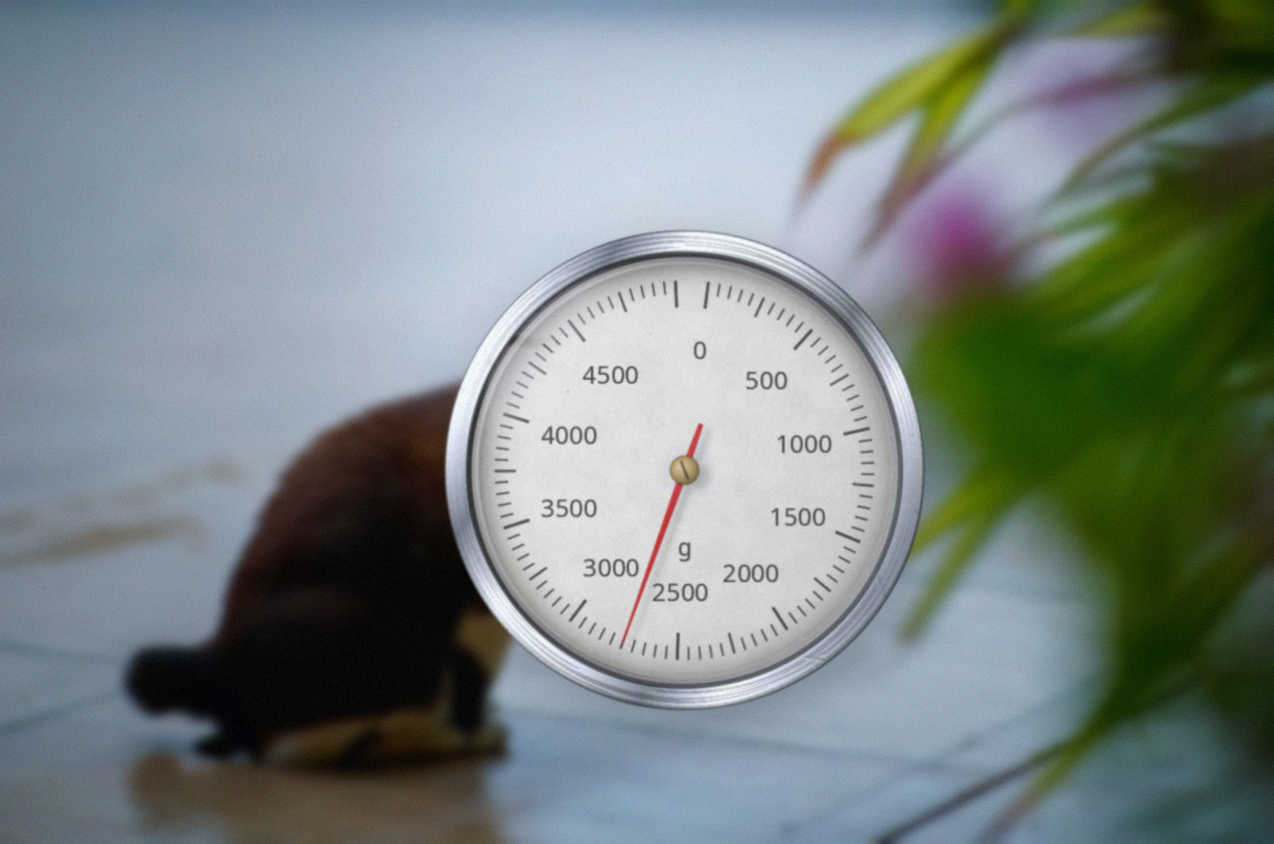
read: 2750 g
